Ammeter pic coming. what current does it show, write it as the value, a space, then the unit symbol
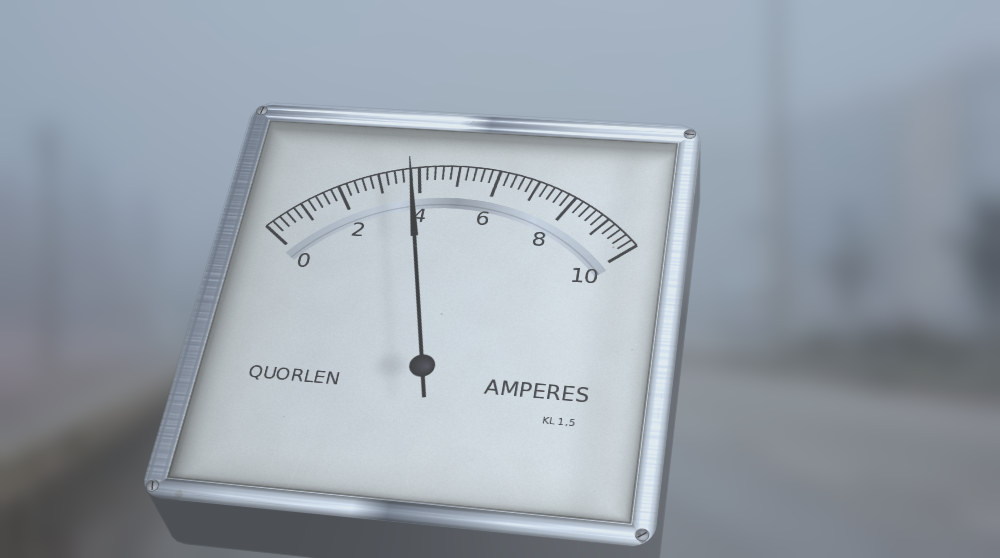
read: 3.8 A
